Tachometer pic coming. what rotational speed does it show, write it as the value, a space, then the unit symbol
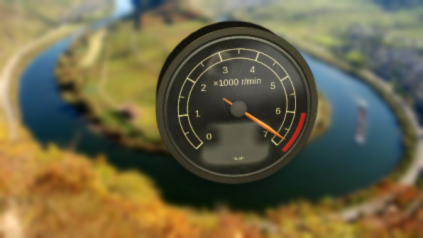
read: 6750 rpm
